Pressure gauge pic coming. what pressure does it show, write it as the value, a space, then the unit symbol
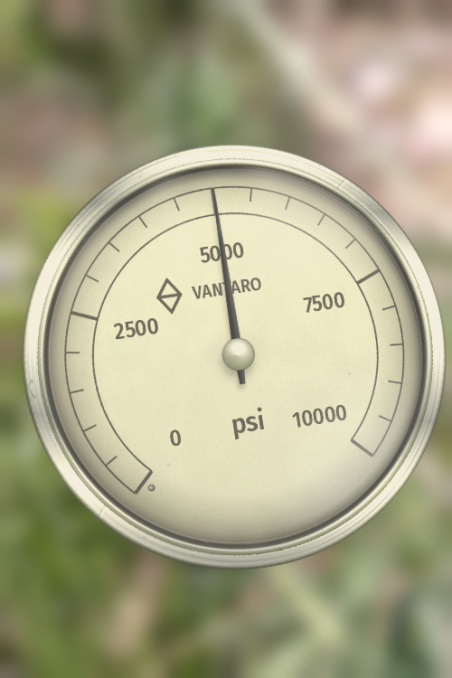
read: 5000 psi
